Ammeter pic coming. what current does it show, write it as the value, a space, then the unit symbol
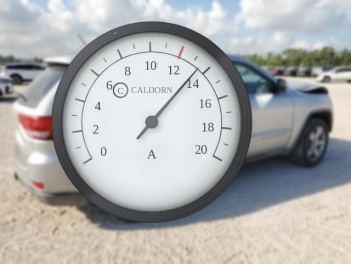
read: 13.5 A
